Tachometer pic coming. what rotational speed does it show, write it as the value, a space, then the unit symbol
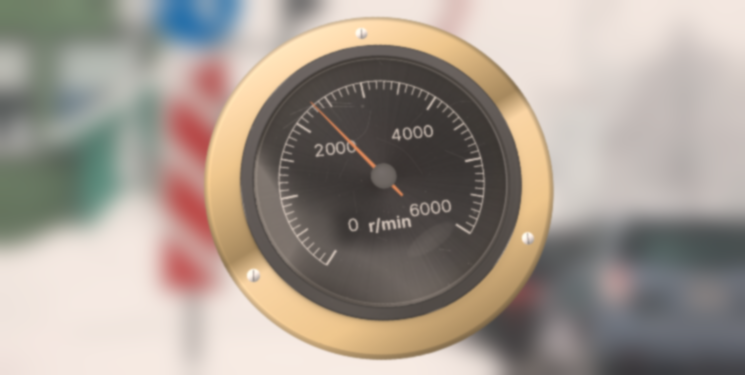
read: 2300 rpm
